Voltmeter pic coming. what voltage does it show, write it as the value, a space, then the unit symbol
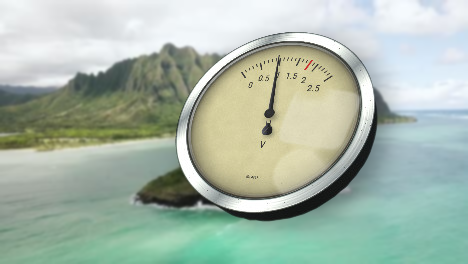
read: 1 V
